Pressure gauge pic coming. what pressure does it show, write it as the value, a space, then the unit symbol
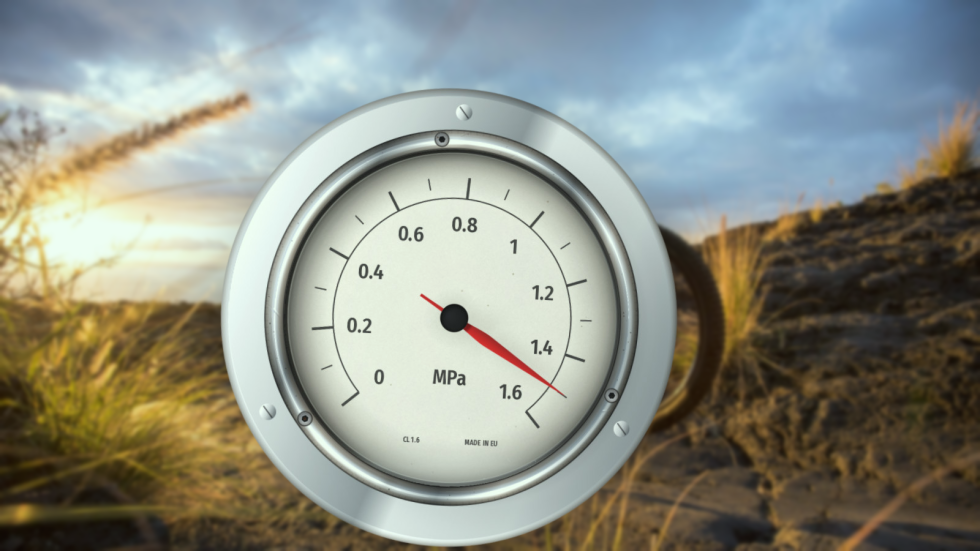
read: 1.5 MPa
